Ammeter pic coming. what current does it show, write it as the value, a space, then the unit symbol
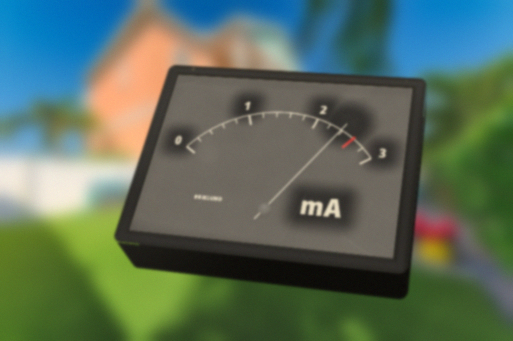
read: 2.4 mA
